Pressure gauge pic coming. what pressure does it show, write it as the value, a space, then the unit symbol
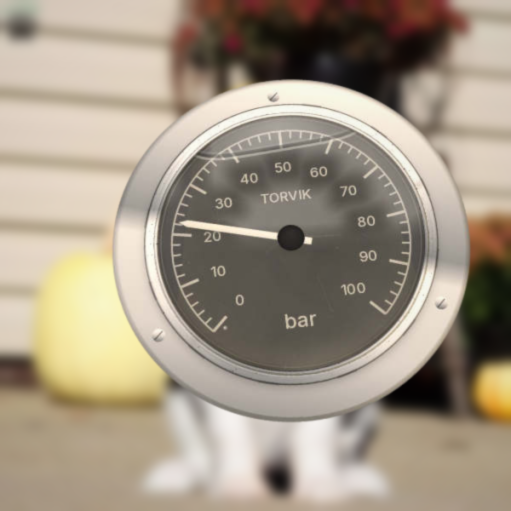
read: 22 bar
